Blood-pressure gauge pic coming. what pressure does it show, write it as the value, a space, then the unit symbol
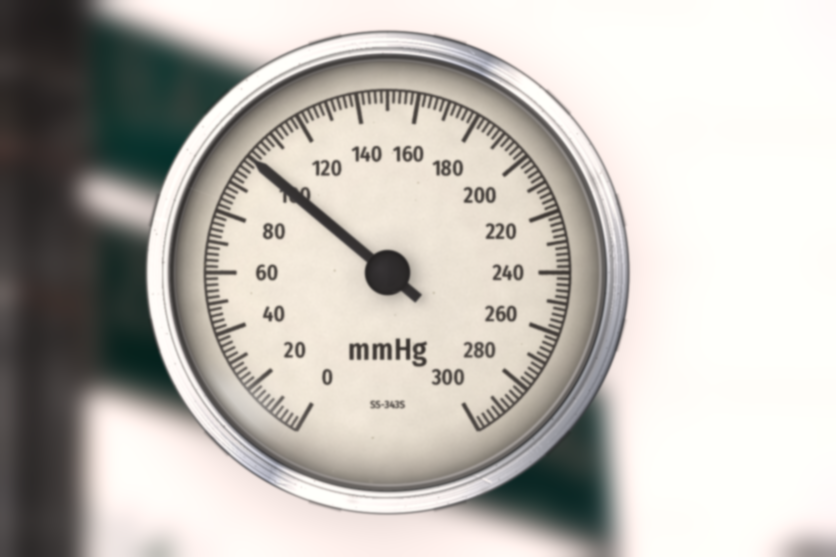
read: 100 mmHg
